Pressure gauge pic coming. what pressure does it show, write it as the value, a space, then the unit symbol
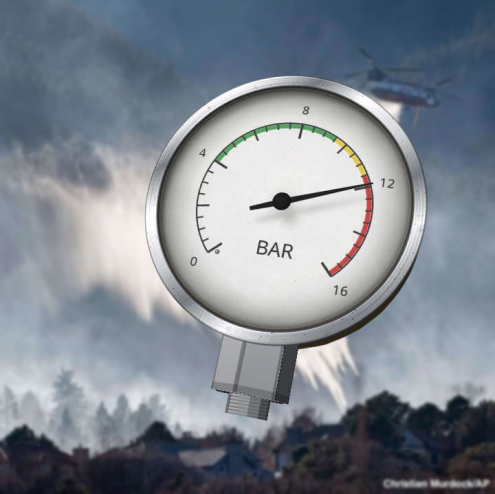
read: 12 bar
